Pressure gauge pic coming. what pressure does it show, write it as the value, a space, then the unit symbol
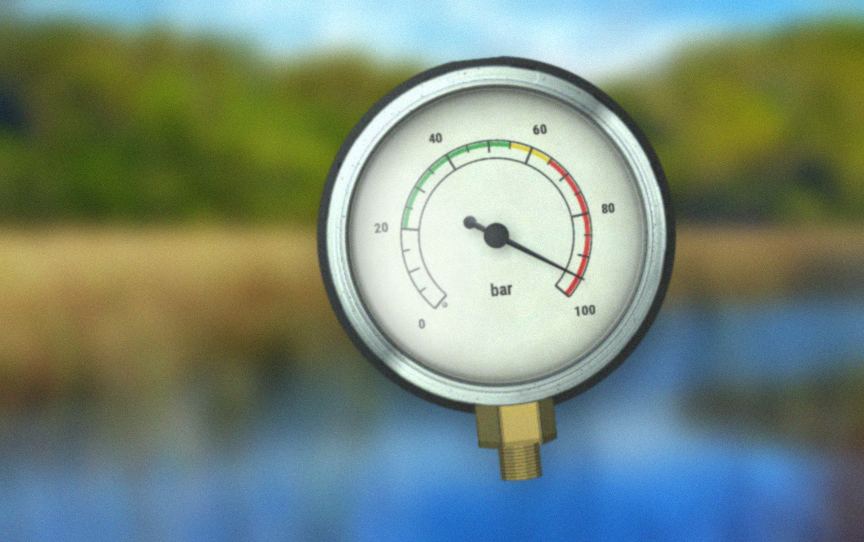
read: 95 bar
